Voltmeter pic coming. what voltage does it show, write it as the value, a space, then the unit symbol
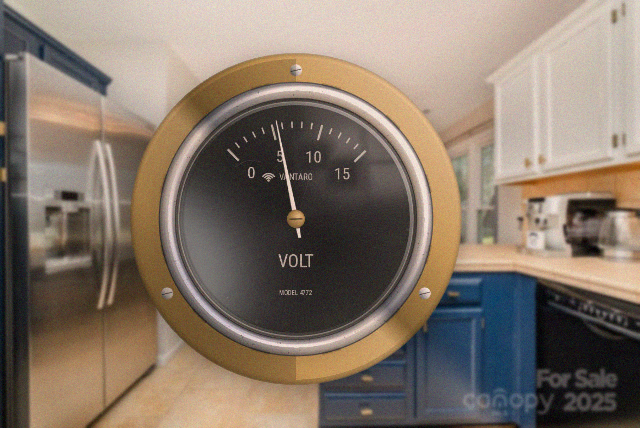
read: 5.5 V
